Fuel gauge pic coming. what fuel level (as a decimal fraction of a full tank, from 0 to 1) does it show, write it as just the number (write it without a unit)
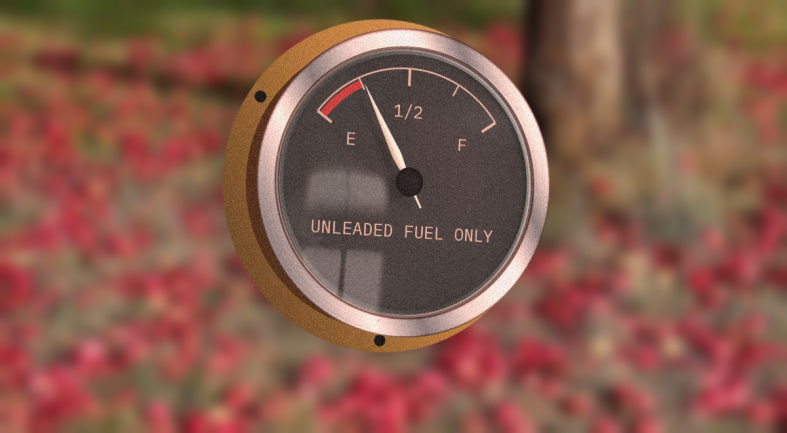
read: 0.25
